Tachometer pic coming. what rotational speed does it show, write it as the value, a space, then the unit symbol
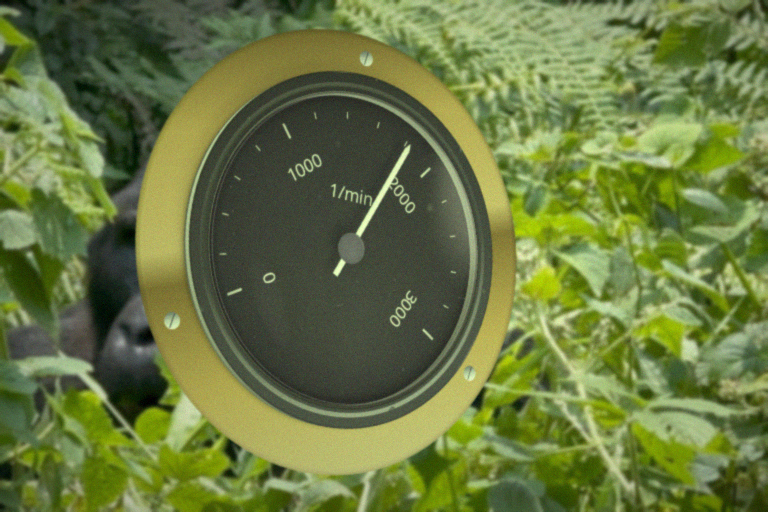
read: 1800 rpm
